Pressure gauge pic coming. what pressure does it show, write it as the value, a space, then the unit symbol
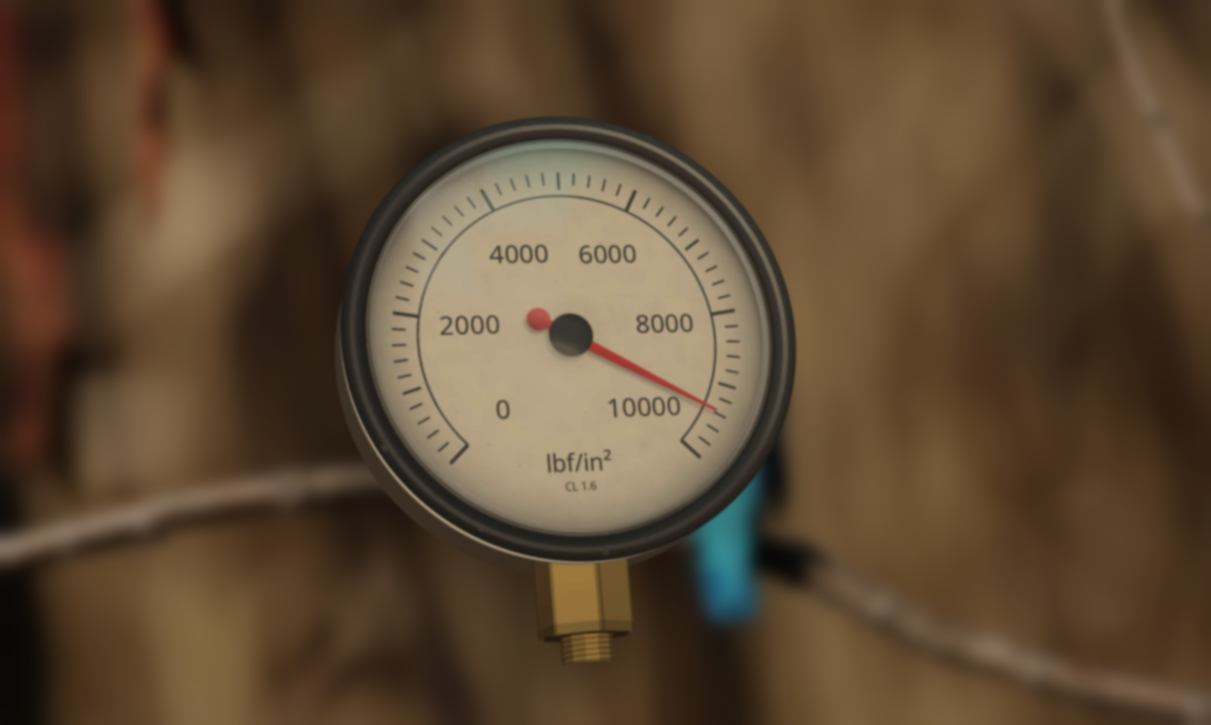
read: 9400 psi
